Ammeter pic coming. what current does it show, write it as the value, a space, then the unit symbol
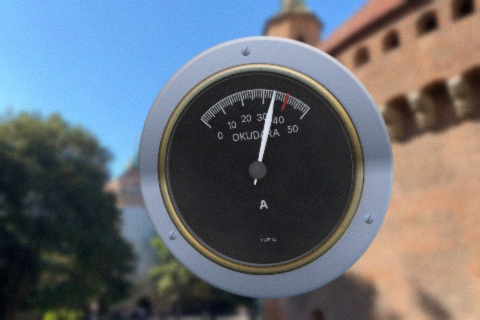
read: 35 A
